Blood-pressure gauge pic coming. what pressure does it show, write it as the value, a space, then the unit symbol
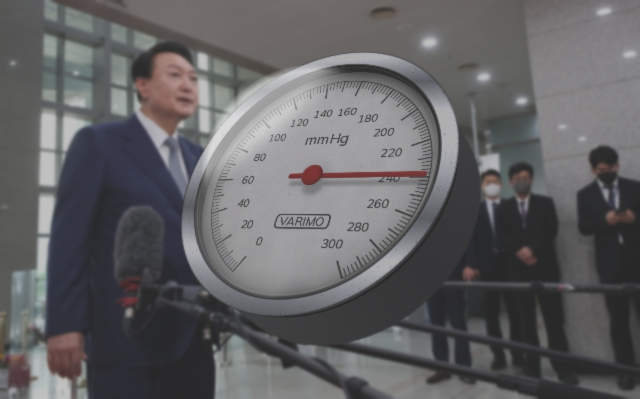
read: 240 mmHg
